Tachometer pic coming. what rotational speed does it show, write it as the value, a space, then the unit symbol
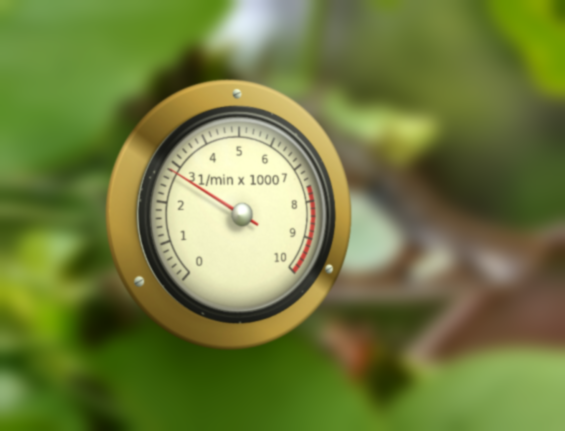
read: 2800 rpm
